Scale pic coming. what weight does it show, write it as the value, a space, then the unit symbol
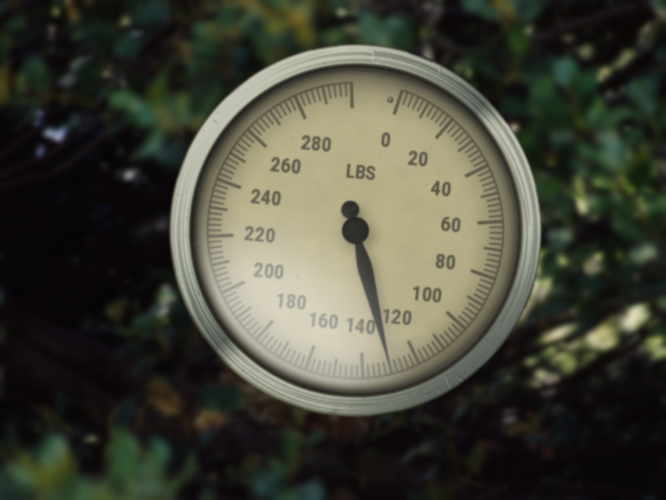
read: 130 lb
